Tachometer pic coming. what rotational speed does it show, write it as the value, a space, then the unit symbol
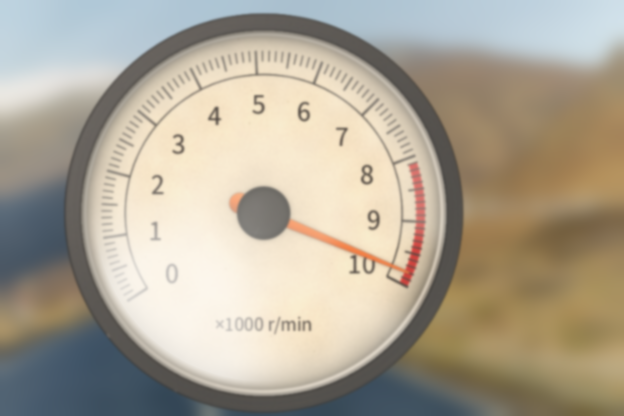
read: 9800 rpm
